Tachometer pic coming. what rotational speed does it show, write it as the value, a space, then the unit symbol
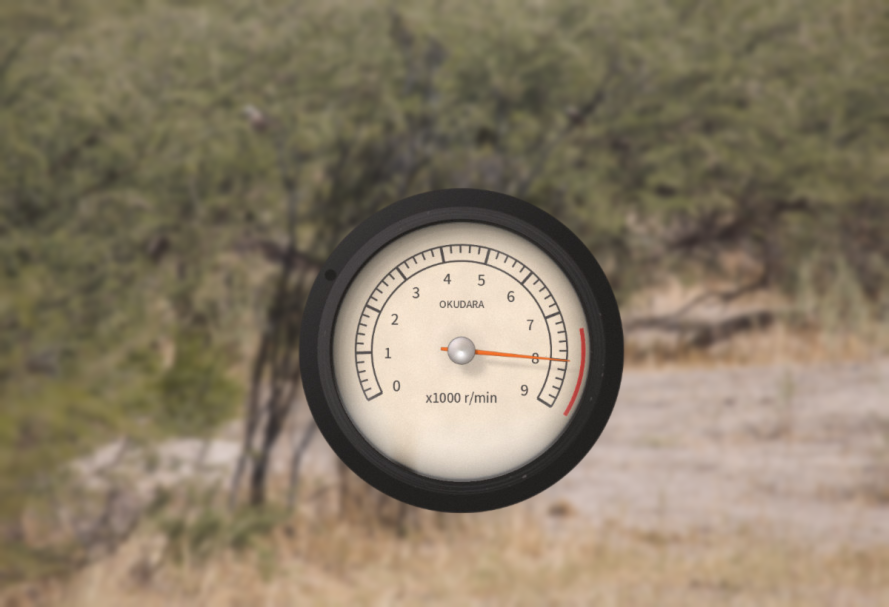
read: 8000 rpm
